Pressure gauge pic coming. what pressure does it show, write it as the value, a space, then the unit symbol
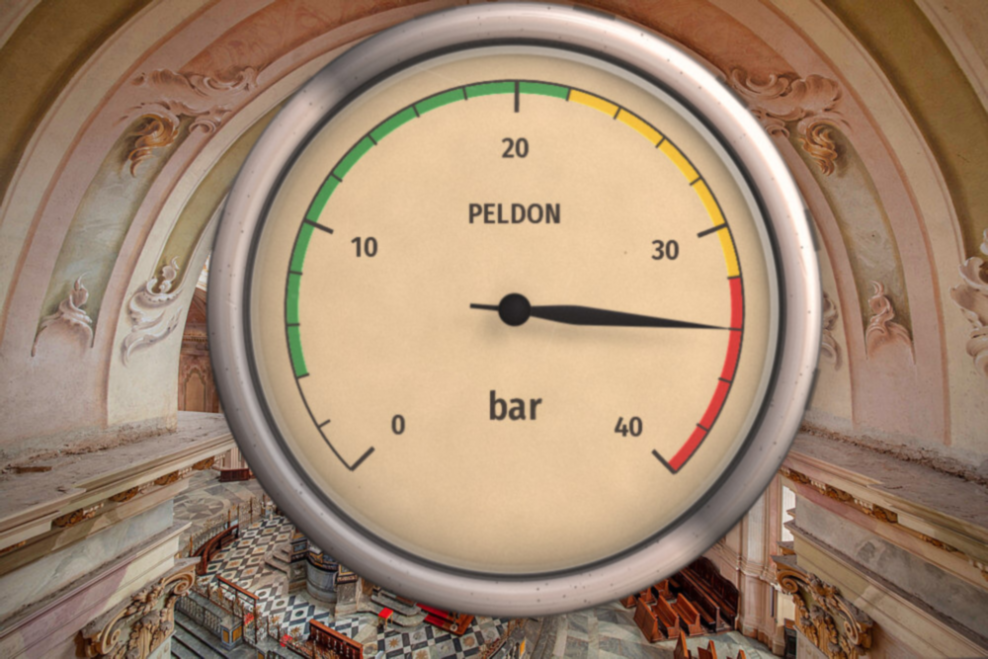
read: 34 bar
